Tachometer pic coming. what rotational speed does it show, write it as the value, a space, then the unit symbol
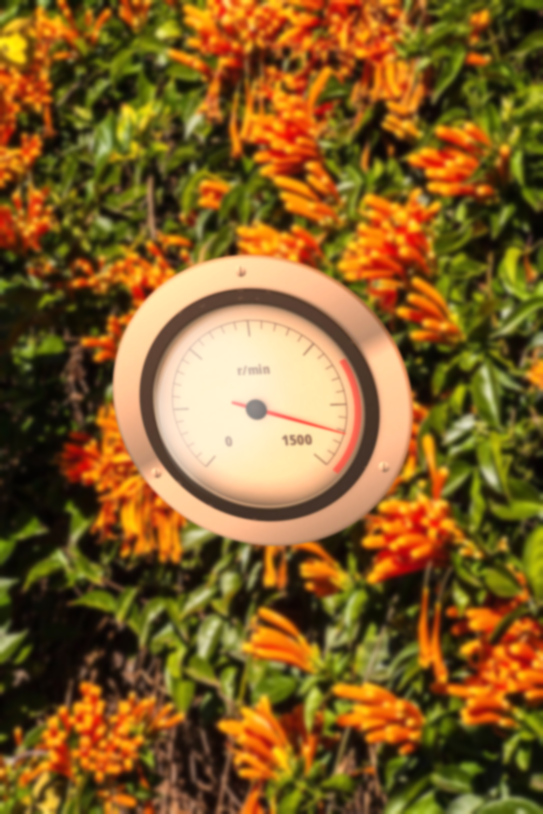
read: 1350 rpm
